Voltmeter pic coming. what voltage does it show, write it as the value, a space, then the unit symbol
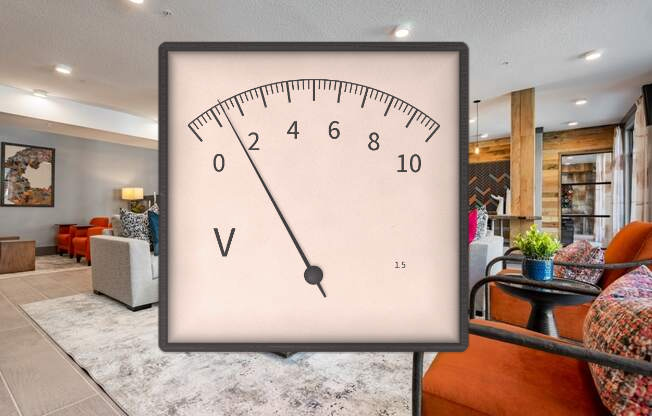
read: 1.4 V
